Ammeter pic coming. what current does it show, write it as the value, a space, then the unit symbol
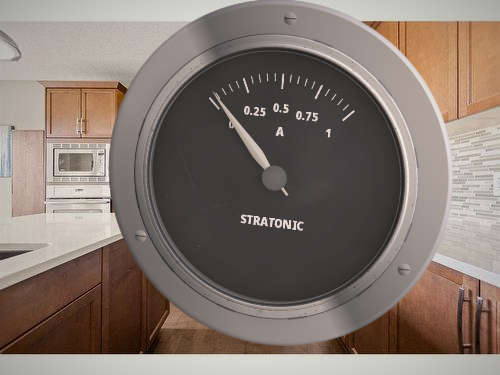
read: 0.05 A
